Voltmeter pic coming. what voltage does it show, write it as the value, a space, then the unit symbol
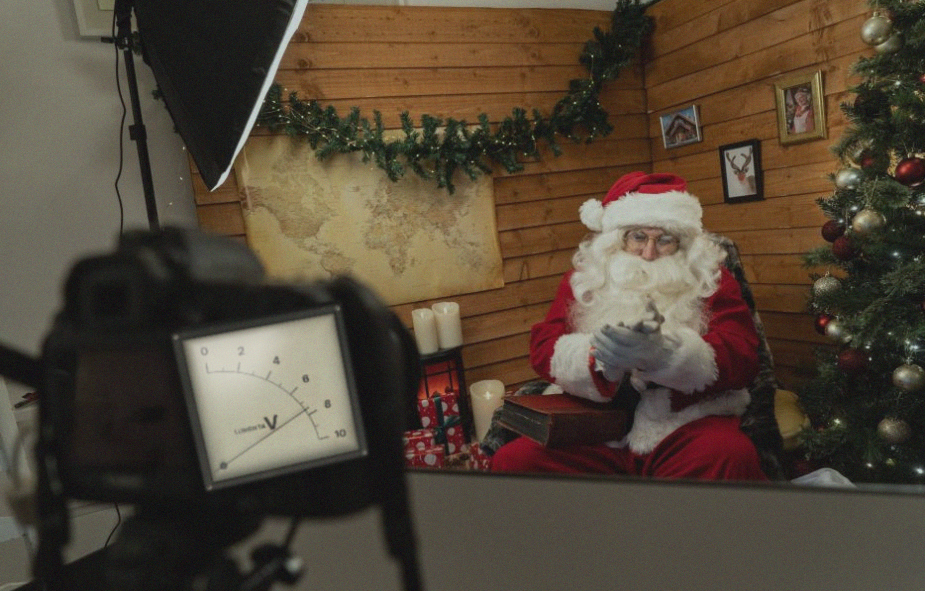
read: 7.5 V
